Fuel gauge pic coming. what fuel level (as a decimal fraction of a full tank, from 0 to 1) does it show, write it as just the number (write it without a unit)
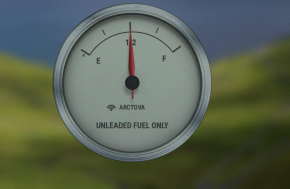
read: 0.5
